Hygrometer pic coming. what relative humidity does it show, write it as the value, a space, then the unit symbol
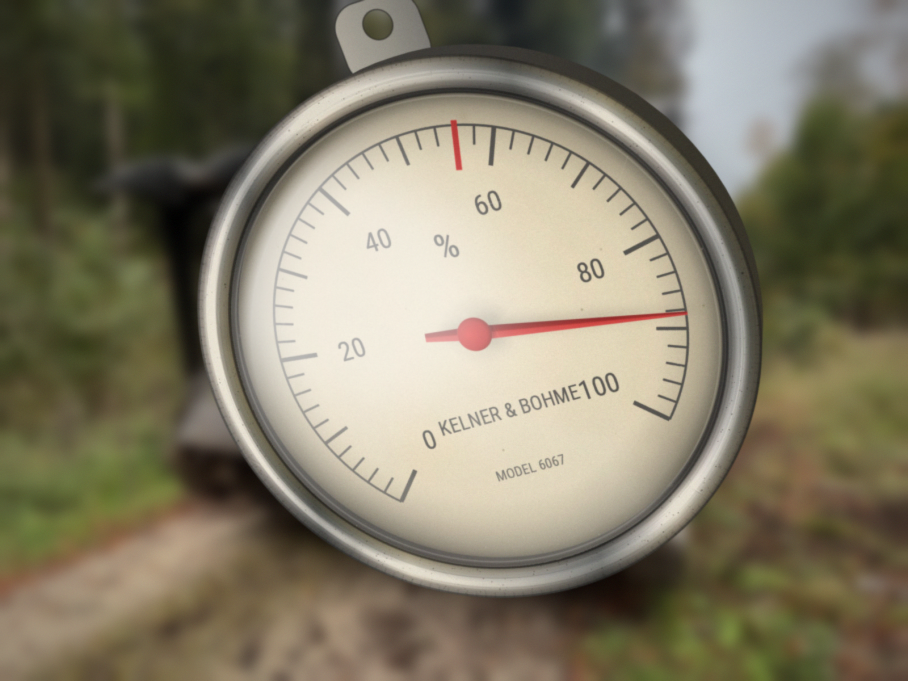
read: 88 %
